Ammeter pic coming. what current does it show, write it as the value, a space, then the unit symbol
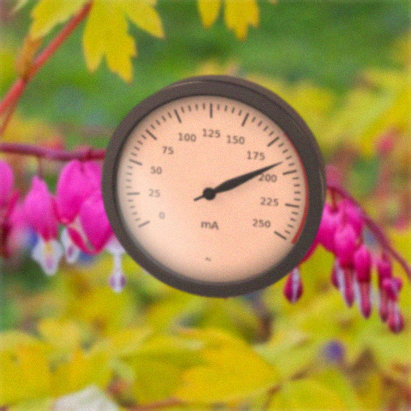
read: 190 mA
